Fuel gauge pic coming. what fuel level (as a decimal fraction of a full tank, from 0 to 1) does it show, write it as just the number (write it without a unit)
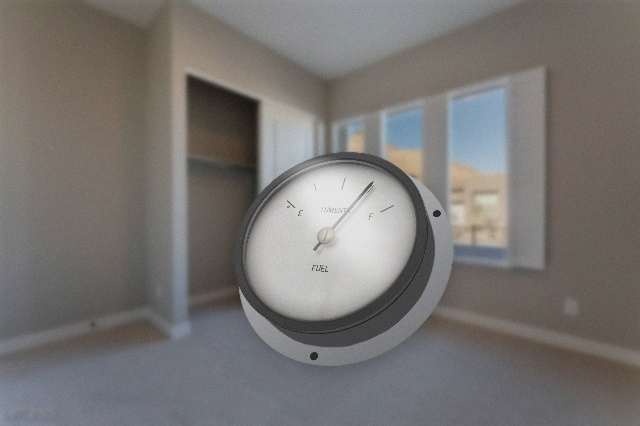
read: 0.75
